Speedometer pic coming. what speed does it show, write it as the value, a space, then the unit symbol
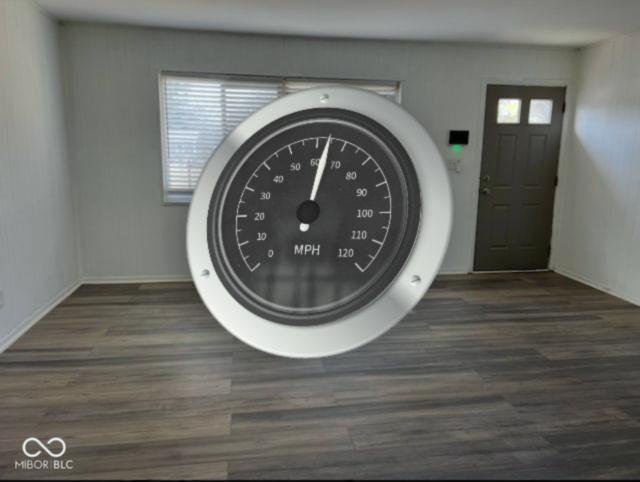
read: 65 mph
